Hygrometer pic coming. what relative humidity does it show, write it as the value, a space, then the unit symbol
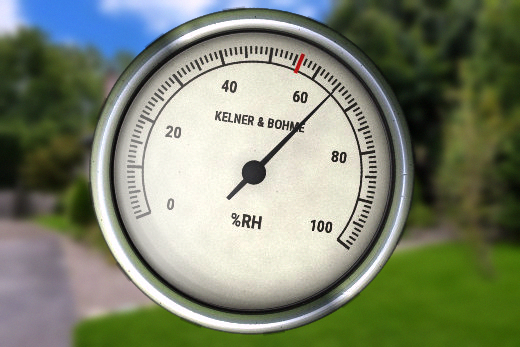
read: 65 %
